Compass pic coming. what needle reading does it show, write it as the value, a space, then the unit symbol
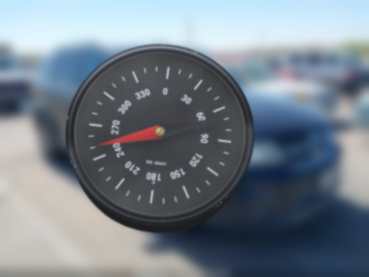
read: 250 °
